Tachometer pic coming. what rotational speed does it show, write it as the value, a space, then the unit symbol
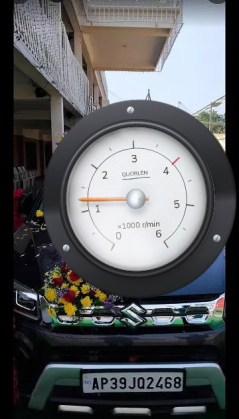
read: 1250 rpm
